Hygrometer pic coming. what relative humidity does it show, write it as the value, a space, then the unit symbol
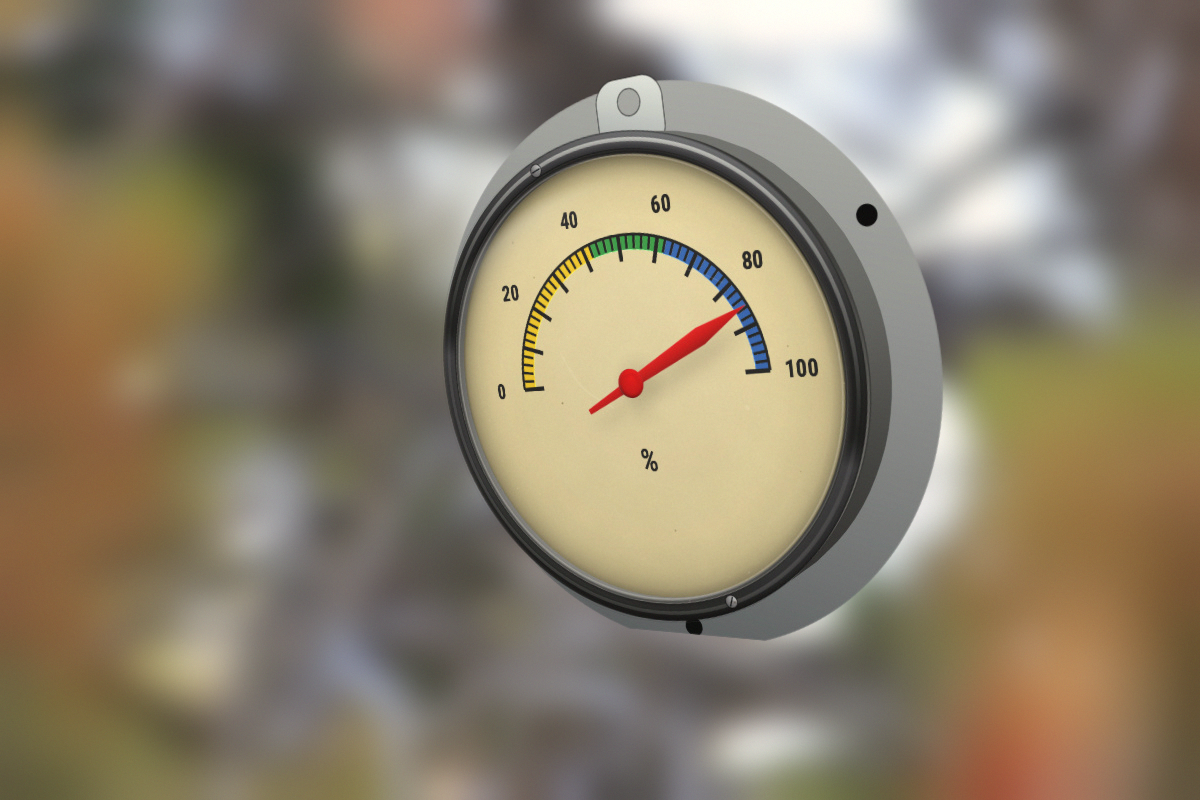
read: 86 %
